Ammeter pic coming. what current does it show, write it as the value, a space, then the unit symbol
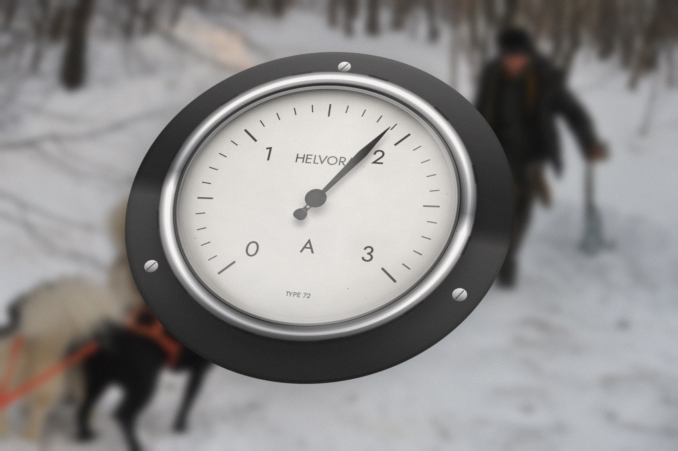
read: 1.9 A
